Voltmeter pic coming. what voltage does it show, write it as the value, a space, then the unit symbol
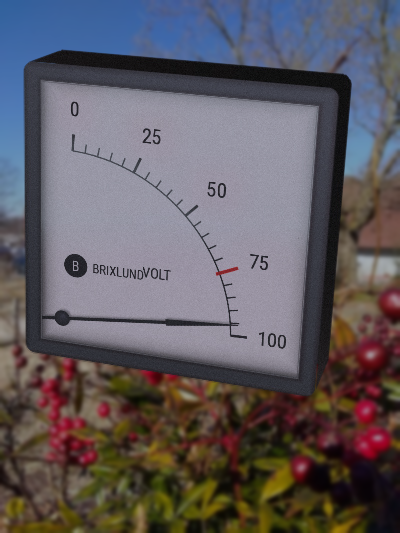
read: 95 V
